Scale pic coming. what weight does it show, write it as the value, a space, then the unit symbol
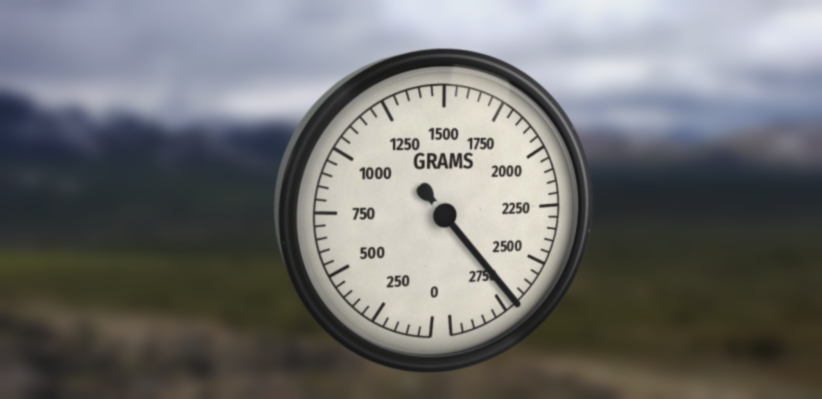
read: 2700 g
